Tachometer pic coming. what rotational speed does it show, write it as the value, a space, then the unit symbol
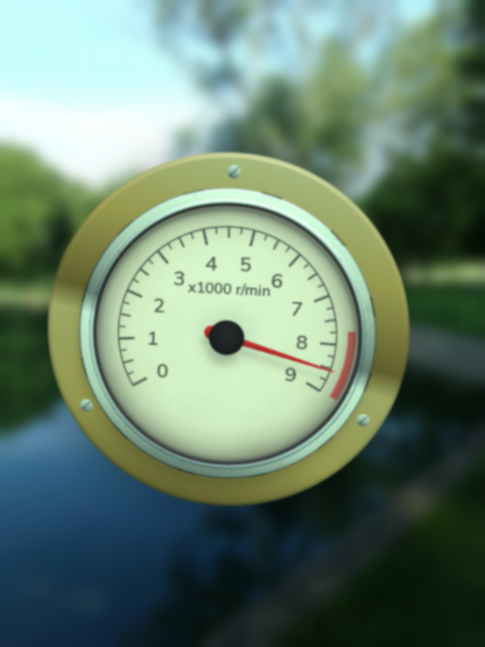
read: 8500 rpm
